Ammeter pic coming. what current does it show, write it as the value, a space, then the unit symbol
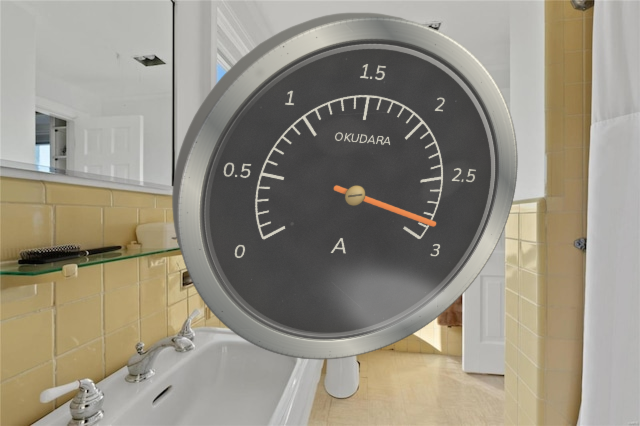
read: 2.85 A
